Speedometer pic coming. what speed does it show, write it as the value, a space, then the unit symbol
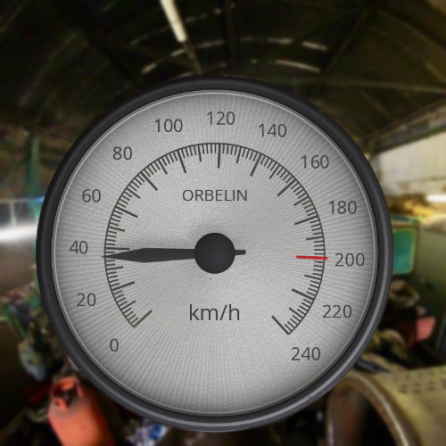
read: 36 km/h
